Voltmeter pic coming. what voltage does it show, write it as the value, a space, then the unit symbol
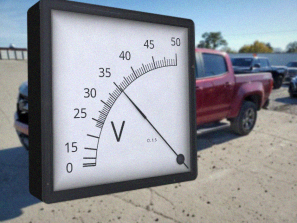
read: 35 V
